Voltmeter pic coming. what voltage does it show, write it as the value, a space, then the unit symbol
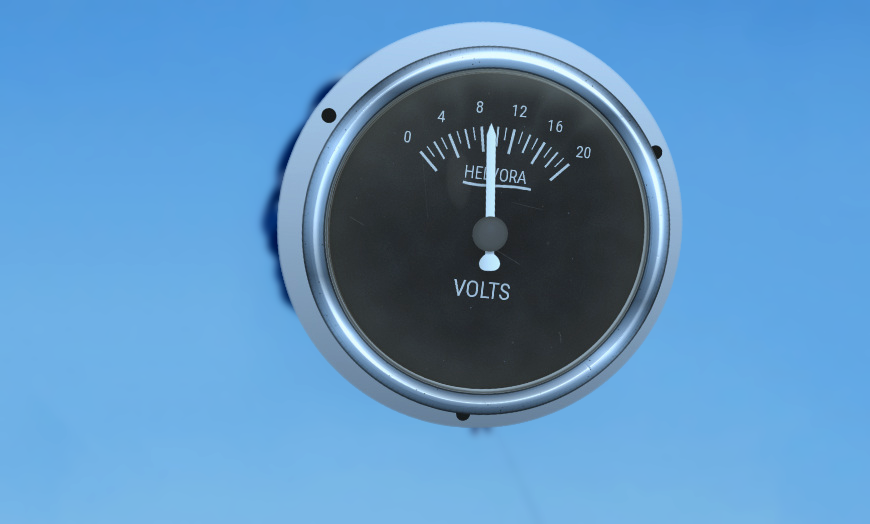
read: 9 V
